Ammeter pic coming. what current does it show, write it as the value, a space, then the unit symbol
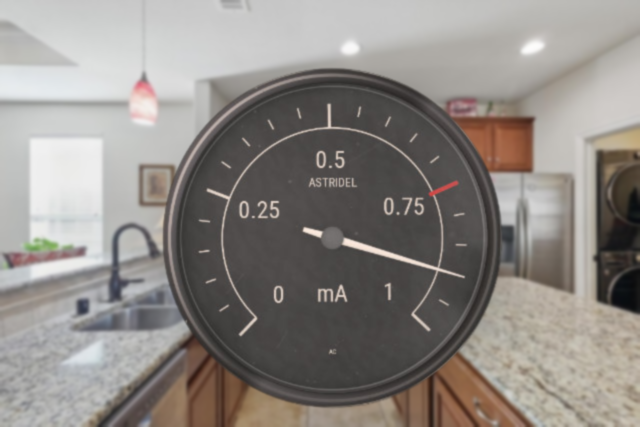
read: 0.9 mA
